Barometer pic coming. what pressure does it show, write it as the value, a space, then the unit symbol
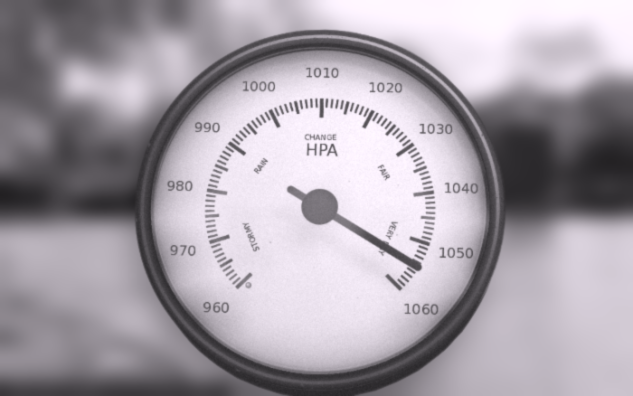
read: 1055 hPa
